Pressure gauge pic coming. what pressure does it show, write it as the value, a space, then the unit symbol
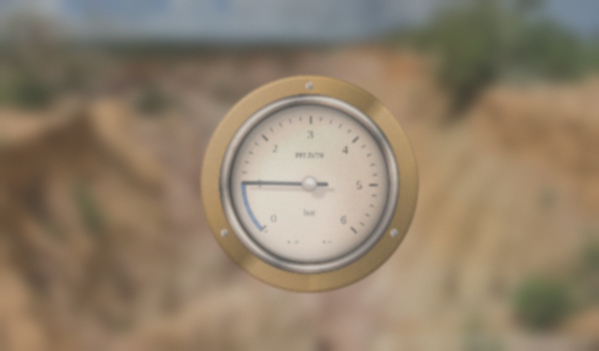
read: 1 bar
